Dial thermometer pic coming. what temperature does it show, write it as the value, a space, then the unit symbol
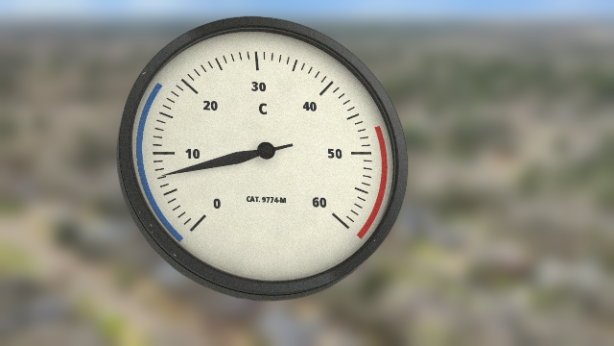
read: 7 °C
